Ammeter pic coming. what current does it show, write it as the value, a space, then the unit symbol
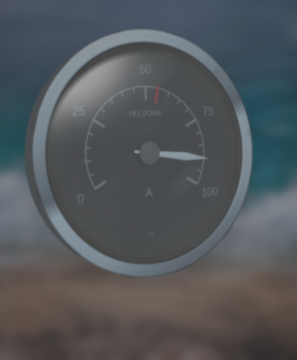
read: 90 A
